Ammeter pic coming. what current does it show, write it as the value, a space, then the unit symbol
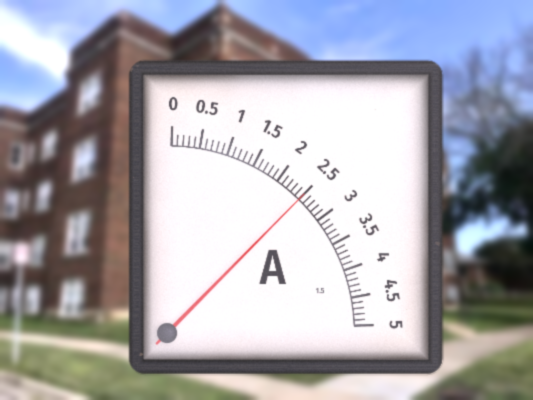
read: 2.5 A
